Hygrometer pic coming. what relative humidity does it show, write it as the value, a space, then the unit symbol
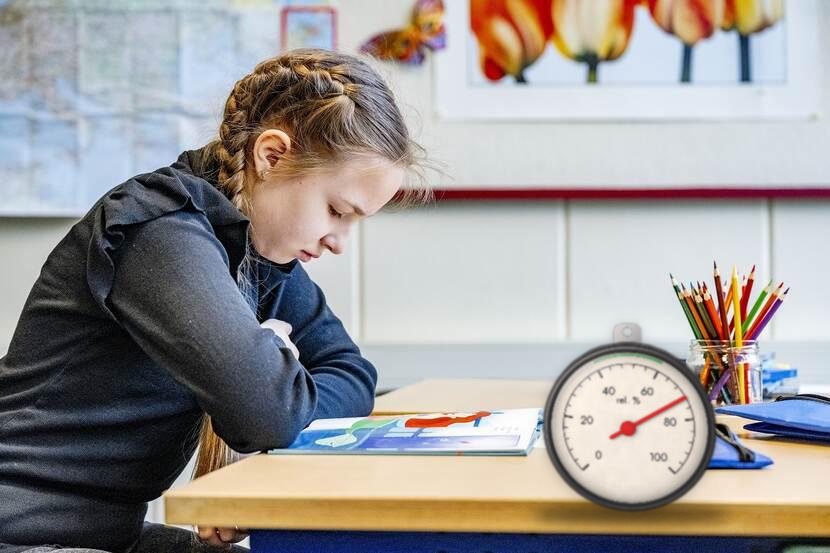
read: 72 %
